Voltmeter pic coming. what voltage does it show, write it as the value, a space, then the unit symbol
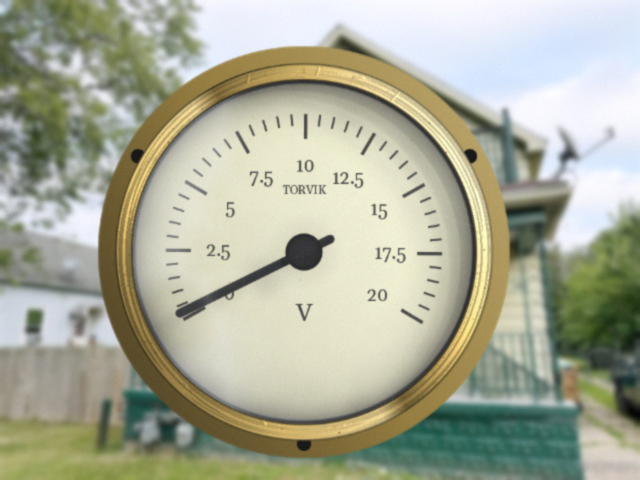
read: 0.25 V
